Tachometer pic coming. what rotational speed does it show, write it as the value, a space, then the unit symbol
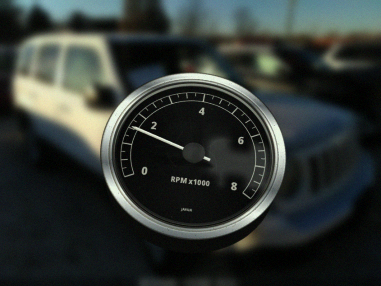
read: 1500 rpm
